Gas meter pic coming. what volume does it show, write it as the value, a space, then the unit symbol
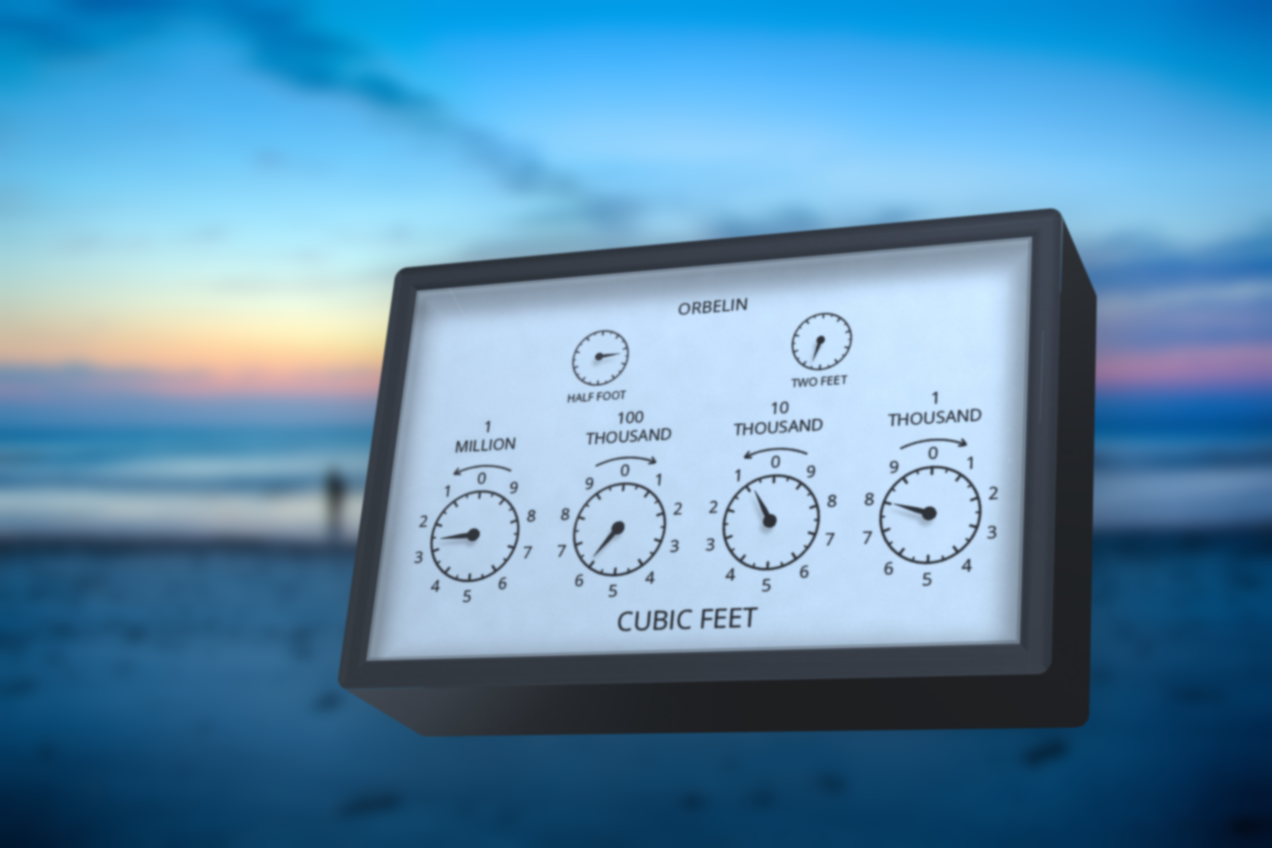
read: 260800 ft³
